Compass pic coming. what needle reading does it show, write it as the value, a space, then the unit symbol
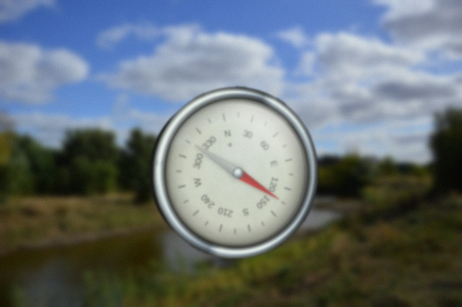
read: 135 °
